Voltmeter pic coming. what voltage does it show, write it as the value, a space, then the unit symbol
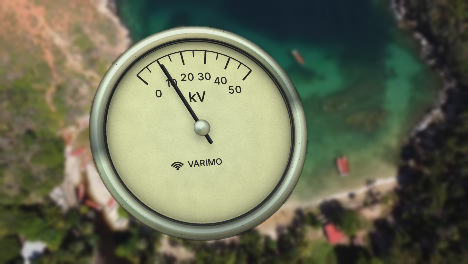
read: 10 kV
